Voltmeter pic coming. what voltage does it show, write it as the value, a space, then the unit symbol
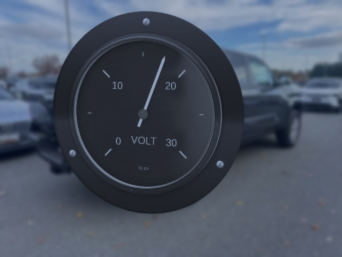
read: 17.5 V
